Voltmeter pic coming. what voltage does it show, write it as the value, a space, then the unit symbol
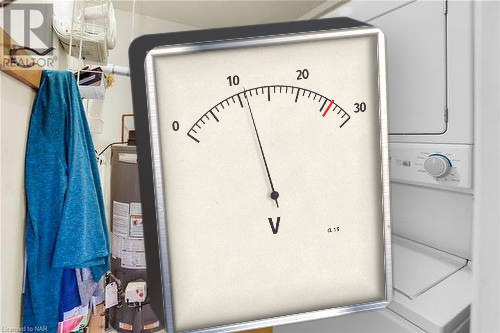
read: 11 V
